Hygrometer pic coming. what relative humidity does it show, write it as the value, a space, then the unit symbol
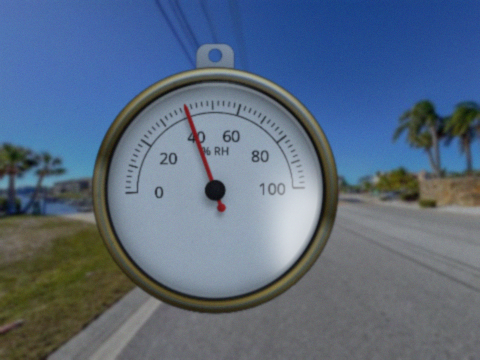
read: 40 %
